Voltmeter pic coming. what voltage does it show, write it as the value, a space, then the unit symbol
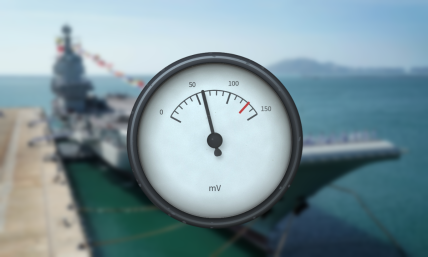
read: 60 mV
